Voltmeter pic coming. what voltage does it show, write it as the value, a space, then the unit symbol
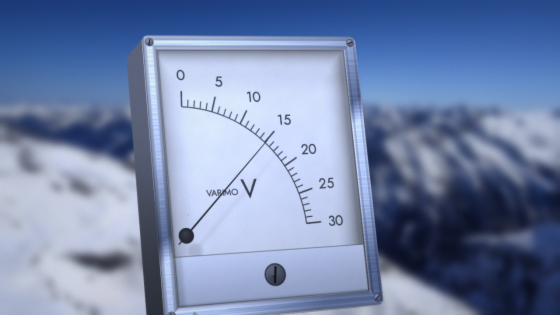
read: 15 V
